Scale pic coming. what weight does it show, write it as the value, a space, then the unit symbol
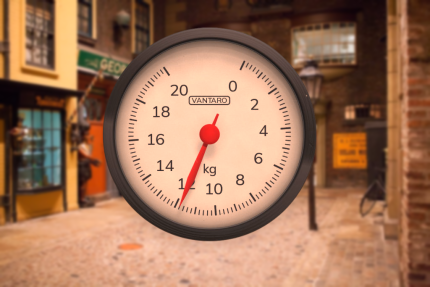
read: 11.8 kg
